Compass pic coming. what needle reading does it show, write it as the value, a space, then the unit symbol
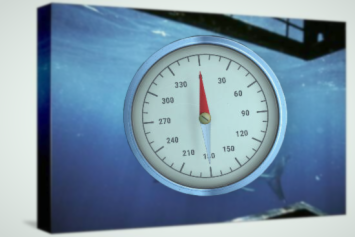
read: 0 °
